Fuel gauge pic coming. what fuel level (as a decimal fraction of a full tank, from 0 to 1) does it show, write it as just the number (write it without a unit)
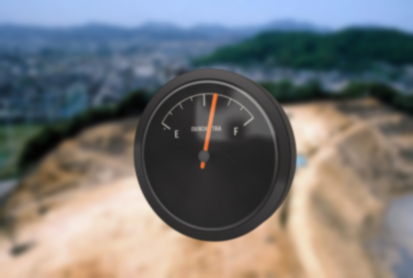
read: 0.625
